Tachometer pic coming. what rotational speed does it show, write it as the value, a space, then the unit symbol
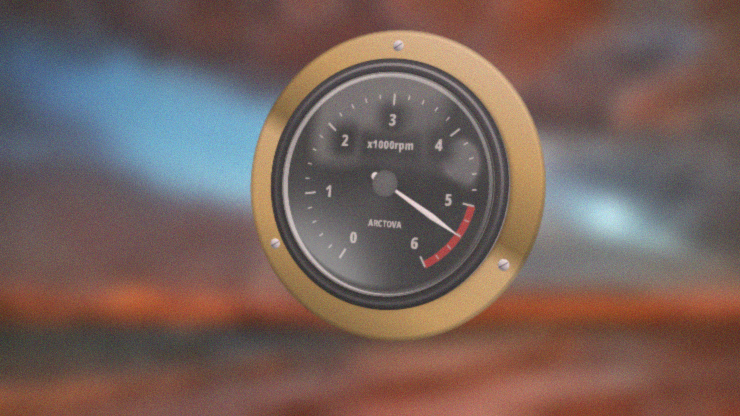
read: 5400 rpm
